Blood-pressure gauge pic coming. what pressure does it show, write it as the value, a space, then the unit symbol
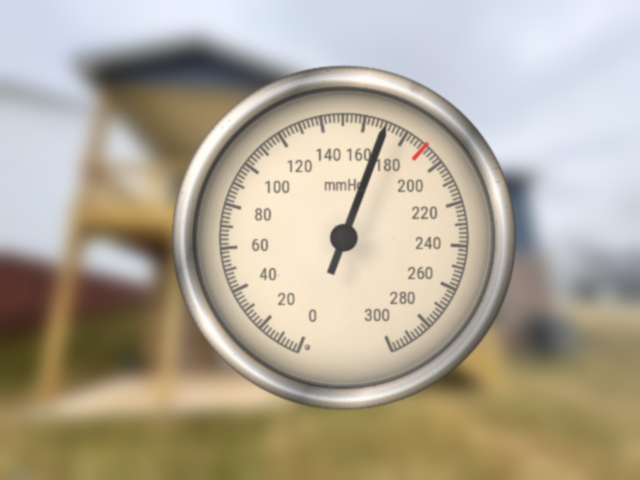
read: 170 mmHg
